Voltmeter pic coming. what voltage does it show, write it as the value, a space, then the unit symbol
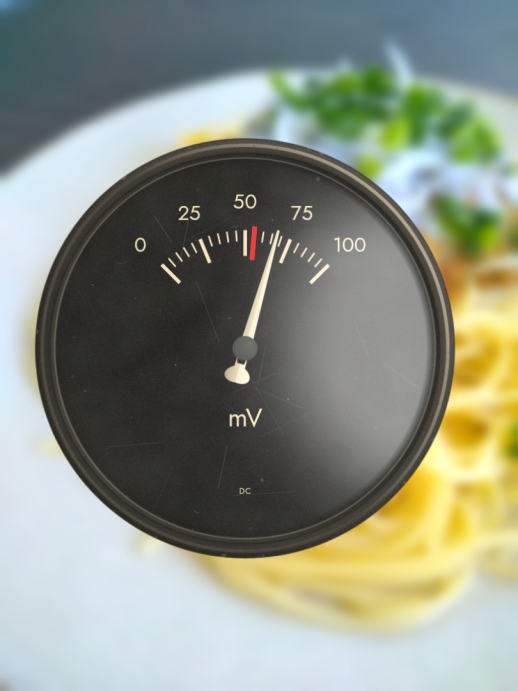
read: 67.5 mV
